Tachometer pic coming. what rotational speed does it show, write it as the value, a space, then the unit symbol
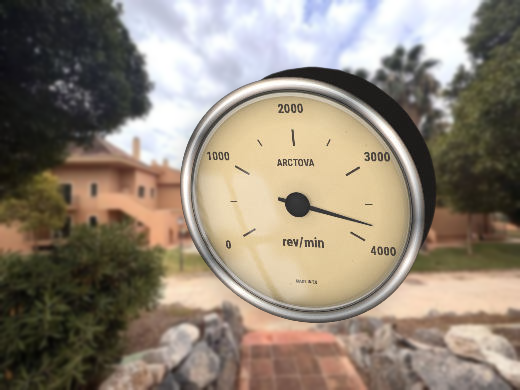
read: 3750 rpm
